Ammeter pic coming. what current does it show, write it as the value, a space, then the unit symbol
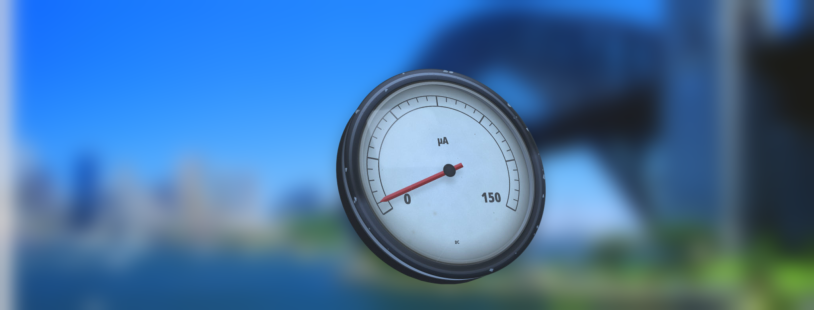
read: 5 µA
